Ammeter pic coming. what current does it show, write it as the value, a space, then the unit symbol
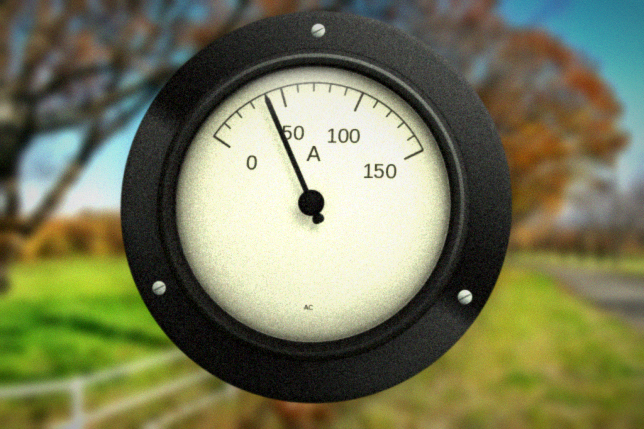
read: 40 A
